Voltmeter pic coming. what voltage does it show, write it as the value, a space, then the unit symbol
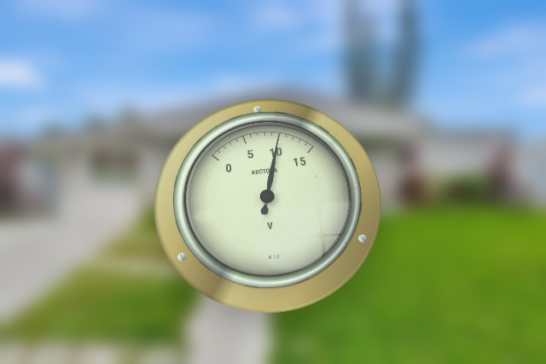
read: 10 V
